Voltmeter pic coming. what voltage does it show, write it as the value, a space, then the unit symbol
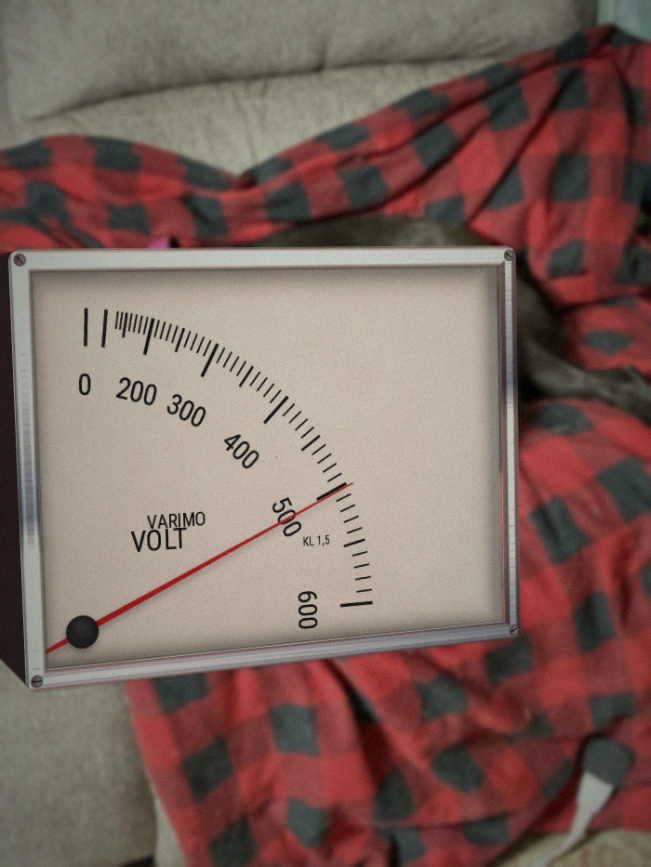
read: 500 V
